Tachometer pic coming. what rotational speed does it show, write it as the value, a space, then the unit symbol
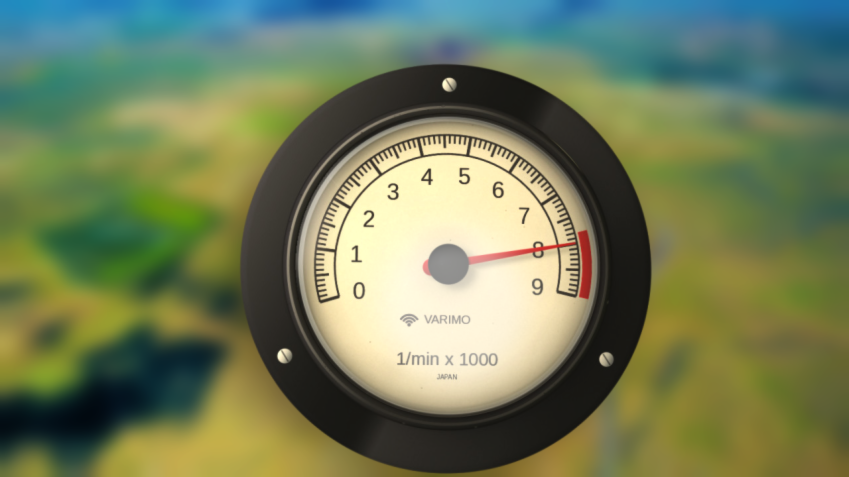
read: 8000 rpm
